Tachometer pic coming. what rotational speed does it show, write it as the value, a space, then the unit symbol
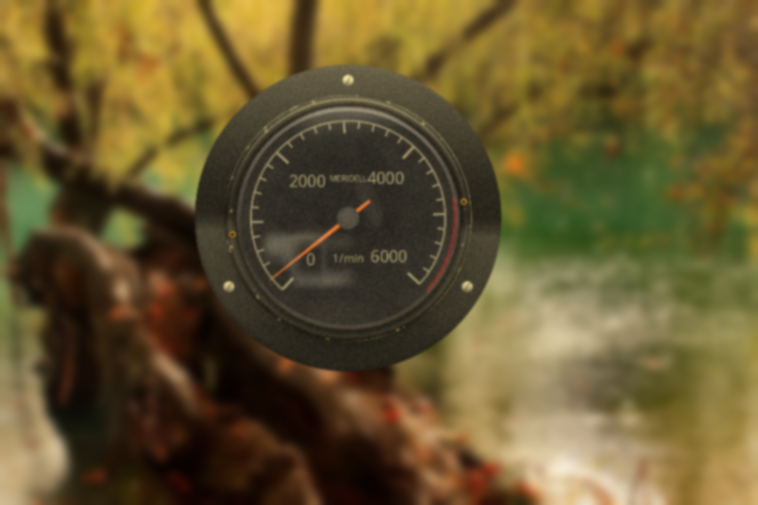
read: 200 rpm
